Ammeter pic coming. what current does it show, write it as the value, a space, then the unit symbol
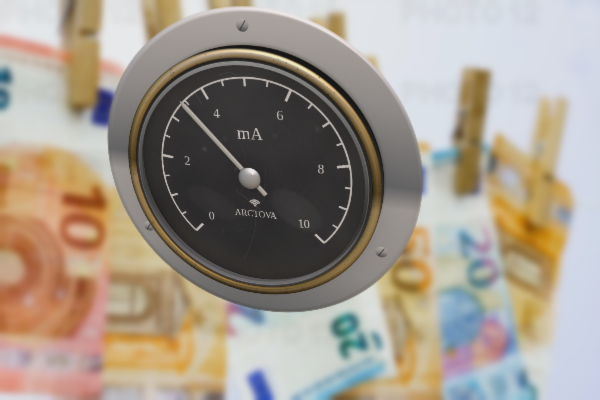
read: 3.5 mA
